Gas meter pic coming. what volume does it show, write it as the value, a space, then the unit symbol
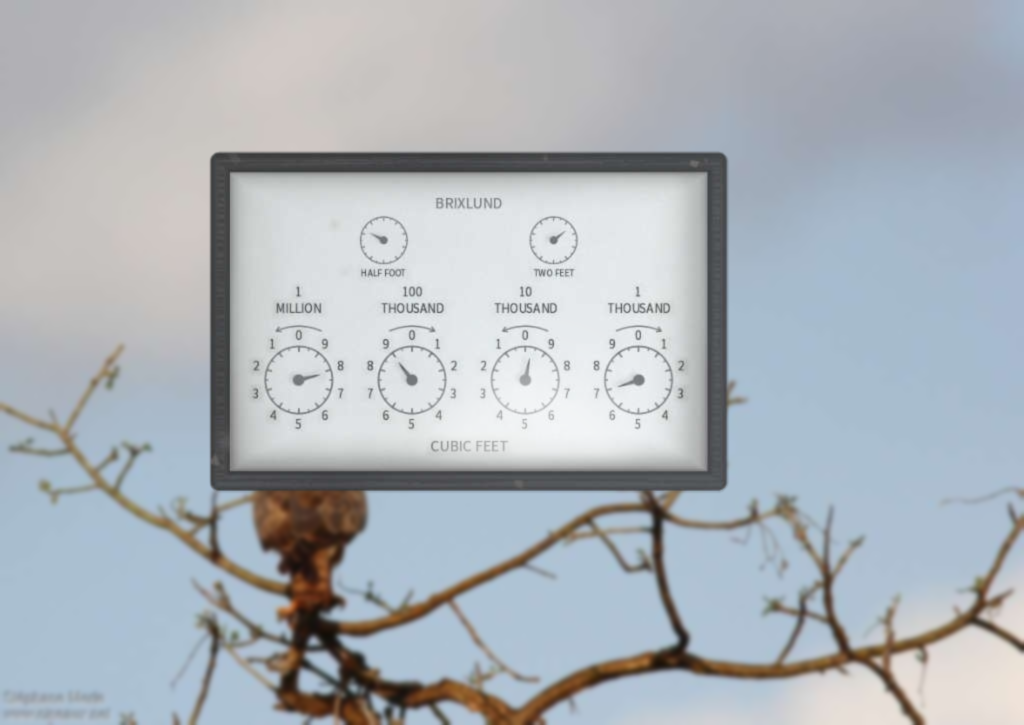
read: 789700 ft³
